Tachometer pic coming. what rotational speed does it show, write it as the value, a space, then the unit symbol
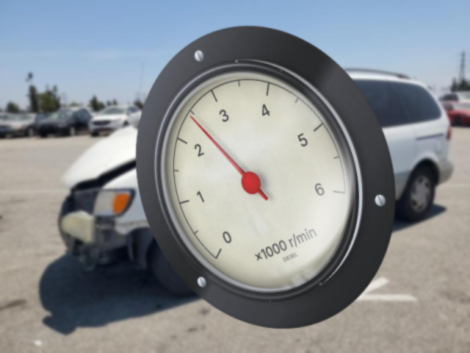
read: 2500 rpm
